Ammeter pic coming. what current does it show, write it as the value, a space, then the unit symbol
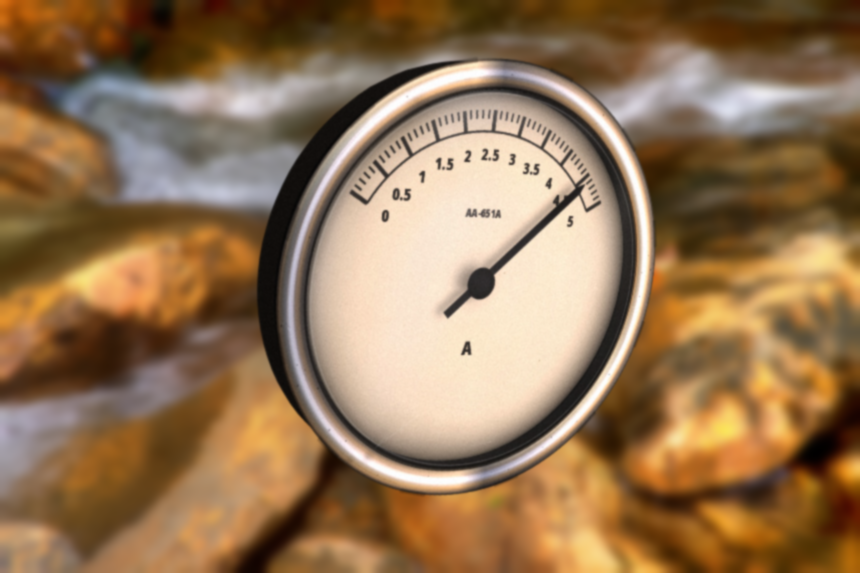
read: 4.5 A
